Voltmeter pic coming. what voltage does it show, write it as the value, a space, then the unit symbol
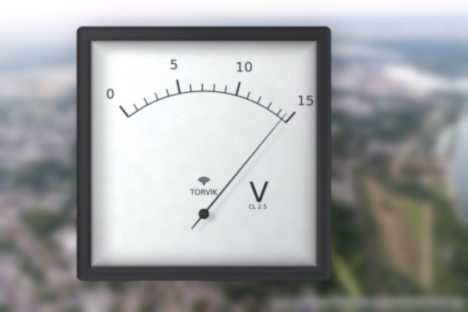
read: 14.5 V
